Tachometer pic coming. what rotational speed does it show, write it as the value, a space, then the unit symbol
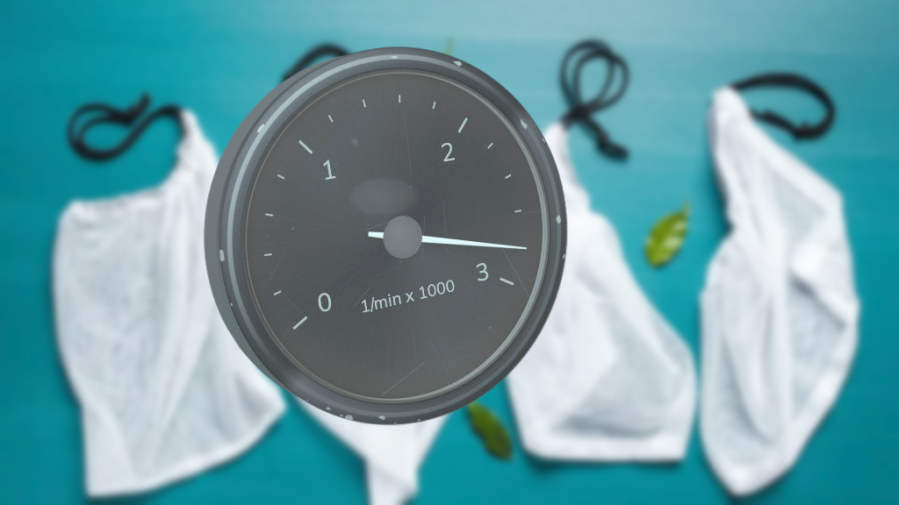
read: 2800 rpm
